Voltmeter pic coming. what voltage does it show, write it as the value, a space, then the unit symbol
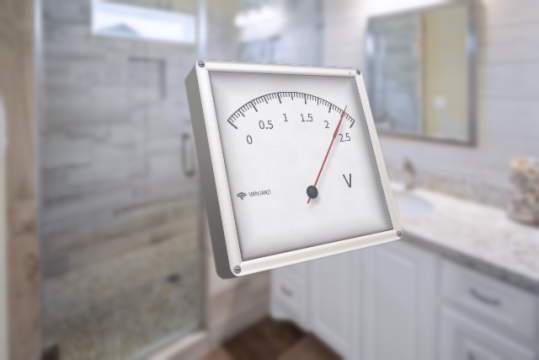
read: 2.25 V
